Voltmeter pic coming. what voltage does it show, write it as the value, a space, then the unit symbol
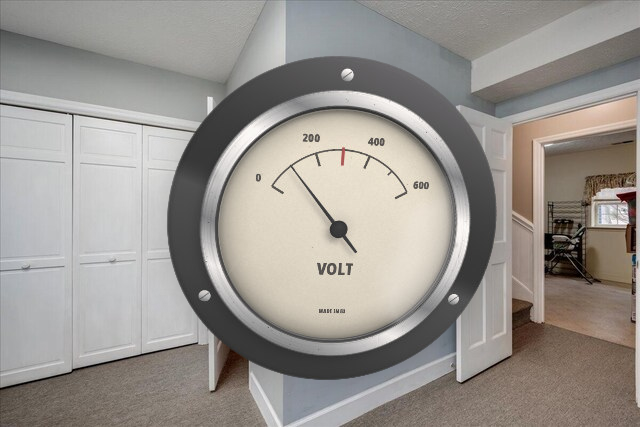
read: 100 V
